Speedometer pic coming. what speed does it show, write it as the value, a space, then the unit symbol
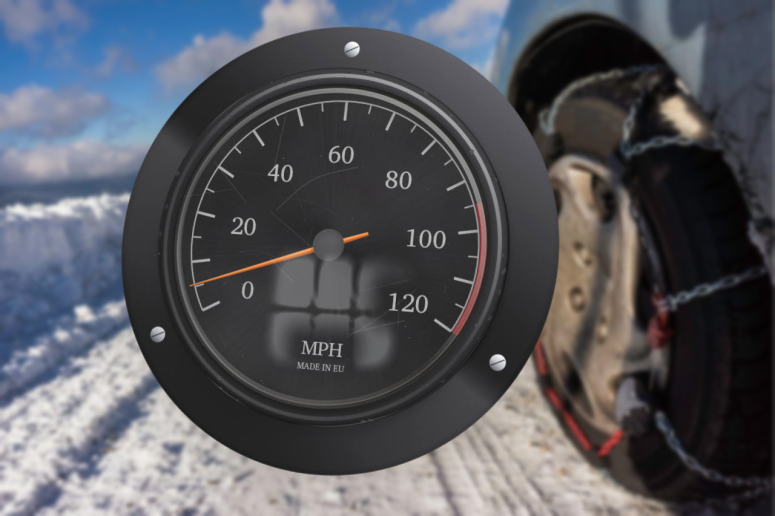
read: 5 mph
